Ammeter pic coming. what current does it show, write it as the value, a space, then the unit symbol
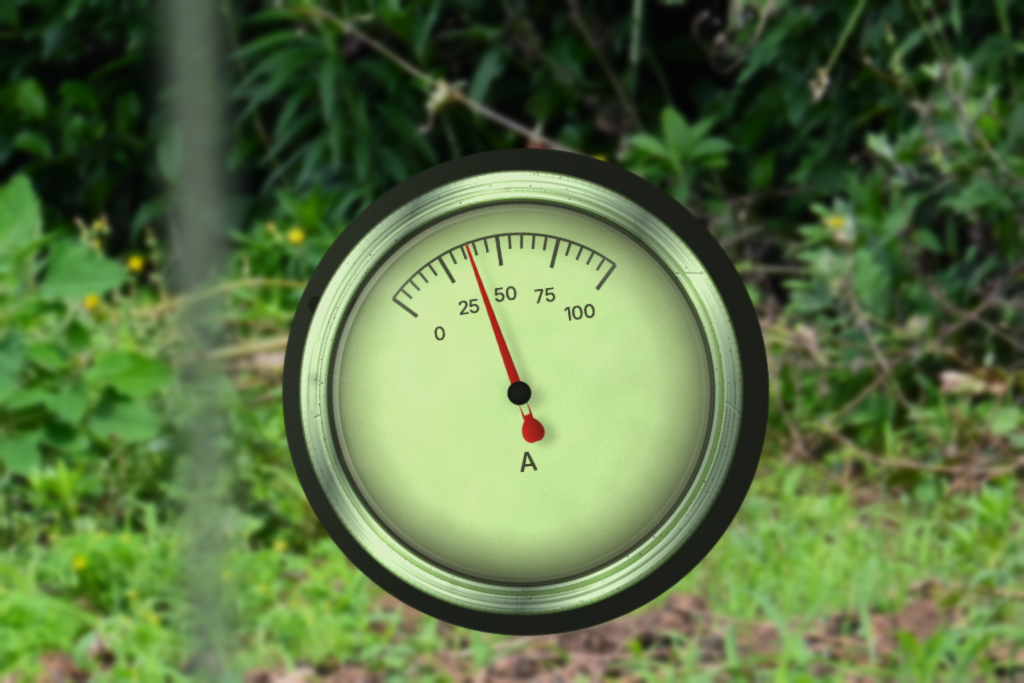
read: 37.5 A
